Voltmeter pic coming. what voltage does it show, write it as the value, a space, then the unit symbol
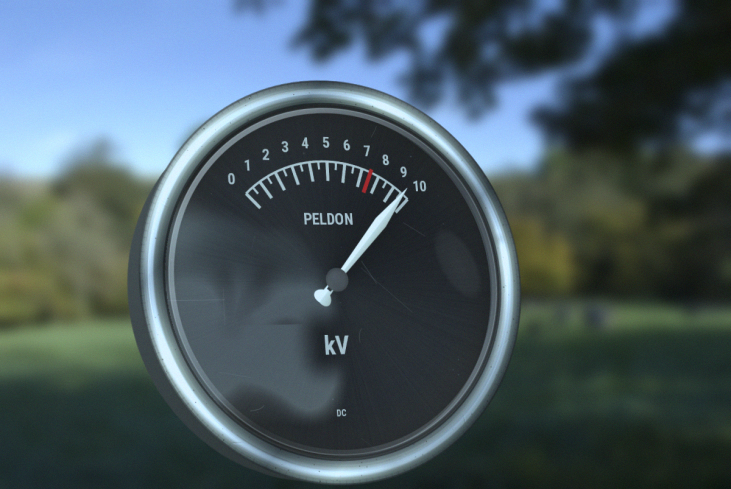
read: 9.5 kV
